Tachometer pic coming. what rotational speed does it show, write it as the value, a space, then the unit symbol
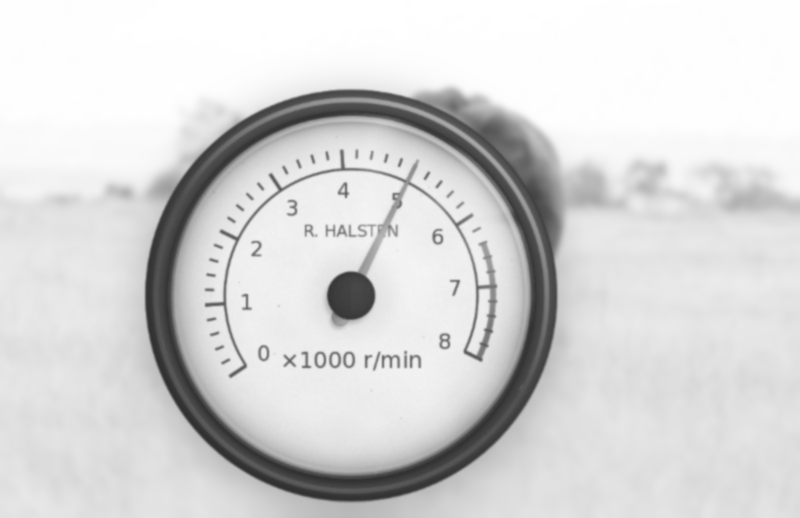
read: 5000 rpm
